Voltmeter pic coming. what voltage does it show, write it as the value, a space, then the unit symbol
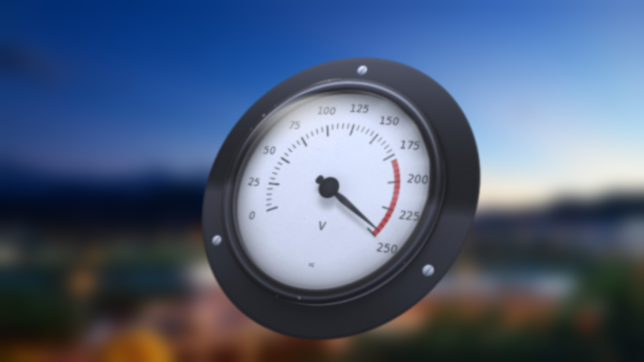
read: 245 V
